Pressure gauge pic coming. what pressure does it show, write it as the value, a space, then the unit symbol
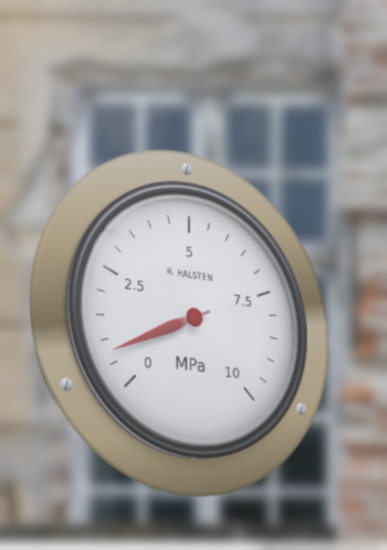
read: 0.75 MPa
